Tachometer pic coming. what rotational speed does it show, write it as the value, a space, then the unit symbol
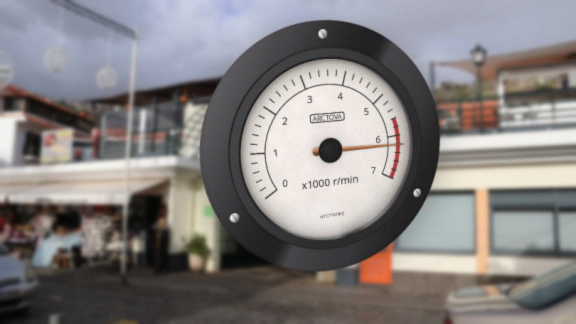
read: 6200 rpm
